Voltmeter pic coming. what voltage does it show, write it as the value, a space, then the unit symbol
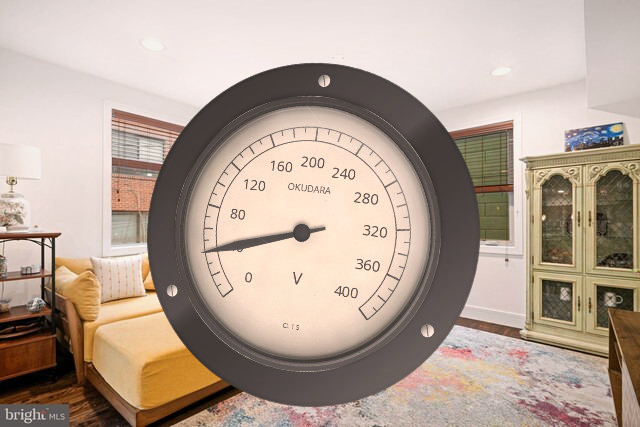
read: 40 V
